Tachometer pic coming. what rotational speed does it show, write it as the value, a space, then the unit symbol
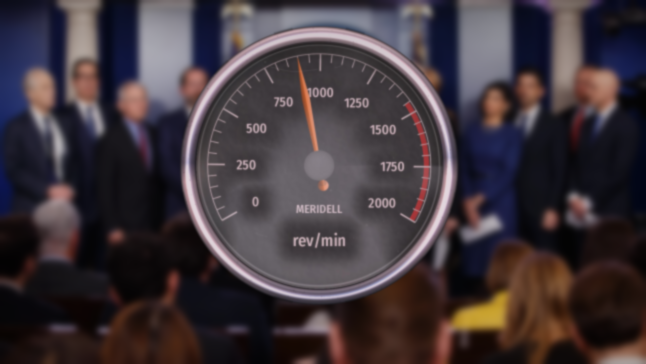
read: 900 rpm
